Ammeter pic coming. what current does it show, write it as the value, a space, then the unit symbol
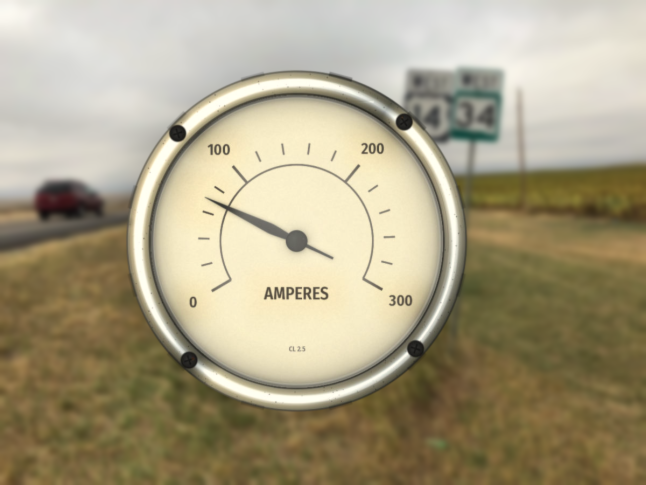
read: 70 A
